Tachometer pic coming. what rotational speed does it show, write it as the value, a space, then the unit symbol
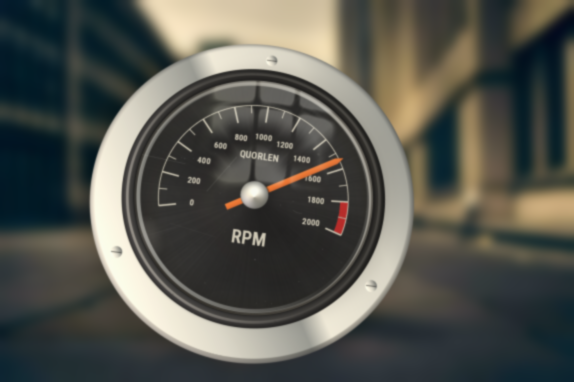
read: 1550 rpm
